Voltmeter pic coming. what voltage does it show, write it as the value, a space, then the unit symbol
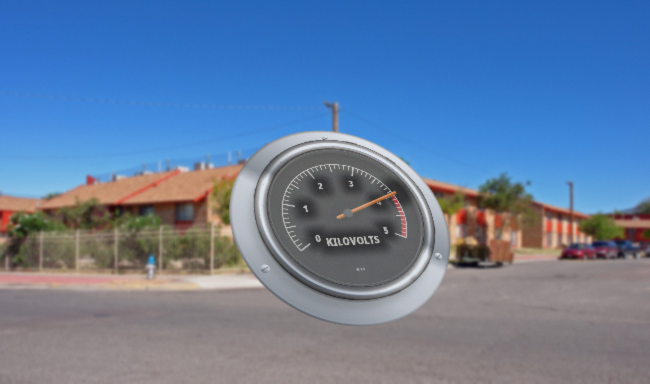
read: 4 kV
